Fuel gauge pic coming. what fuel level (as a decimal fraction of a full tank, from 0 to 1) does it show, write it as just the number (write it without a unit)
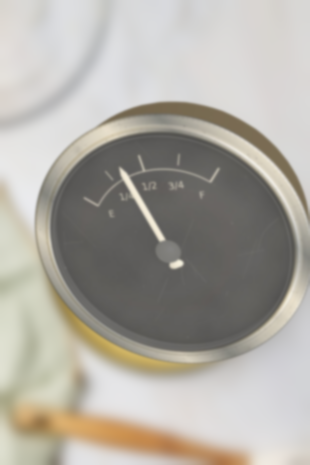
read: 0.375
